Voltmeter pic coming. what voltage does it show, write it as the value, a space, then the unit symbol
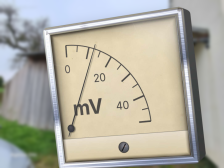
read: 12.5 mV
